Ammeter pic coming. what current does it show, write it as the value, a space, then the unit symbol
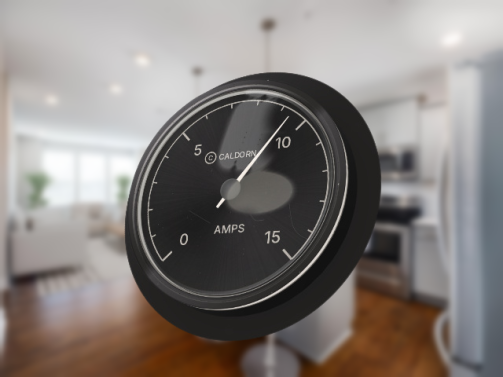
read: 9.5 A
